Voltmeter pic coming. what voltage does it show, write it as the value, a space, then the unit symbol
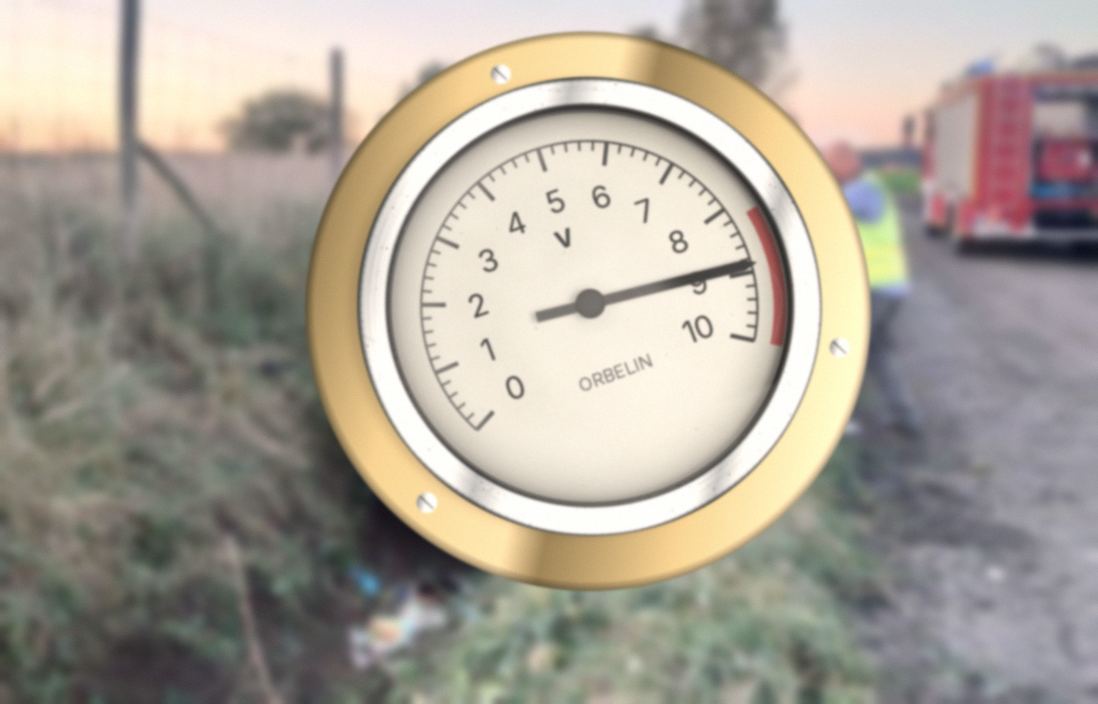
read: 8.9 V
